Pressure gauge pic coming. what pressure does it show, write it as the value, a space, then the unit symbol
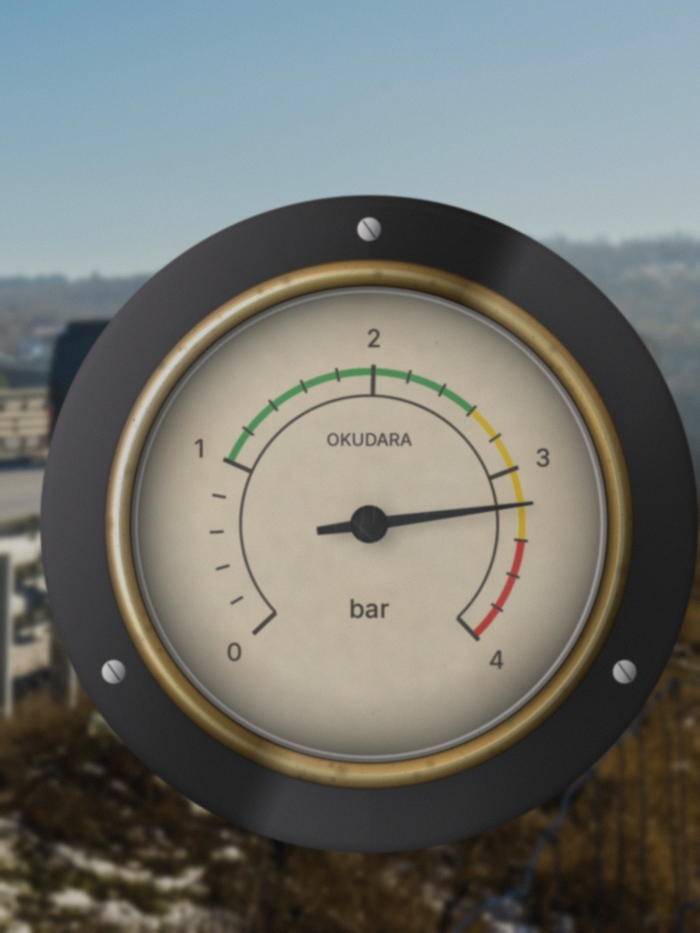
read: 3.2 bar
